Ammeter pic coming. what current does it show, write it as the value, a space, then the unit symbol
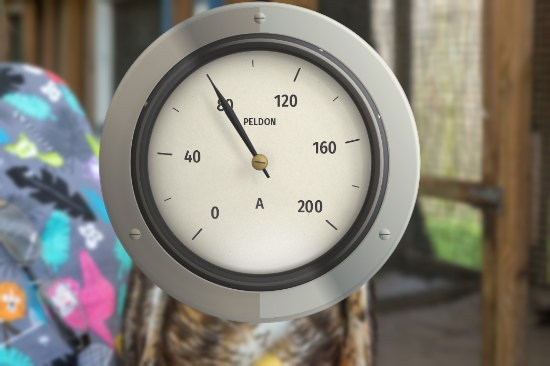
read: 80 A
